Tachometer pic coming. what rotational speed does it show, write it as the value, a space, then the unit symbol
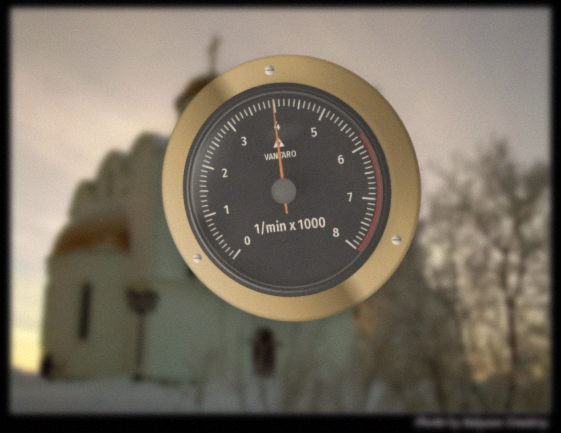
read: 4000 rpm
